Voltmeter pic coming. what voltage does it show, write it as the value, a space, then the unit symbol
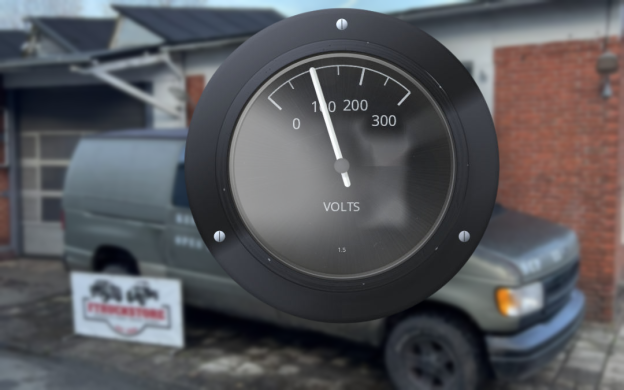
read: 100 V
